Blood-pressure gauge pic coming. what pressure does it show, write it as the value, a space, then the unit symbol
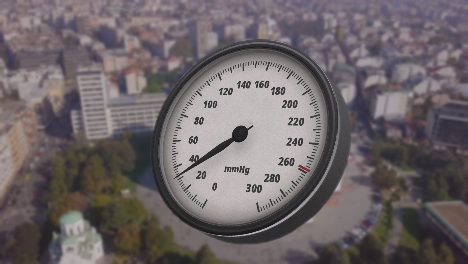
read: 30 mmHg
